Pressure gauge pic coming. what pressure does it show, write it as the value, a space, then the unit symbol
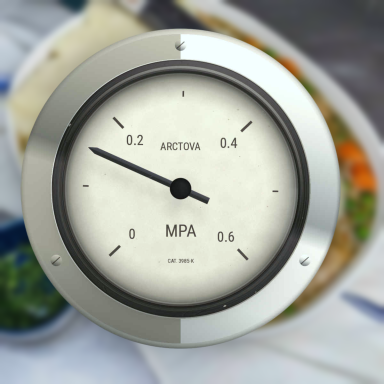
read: 0.15 MPa
